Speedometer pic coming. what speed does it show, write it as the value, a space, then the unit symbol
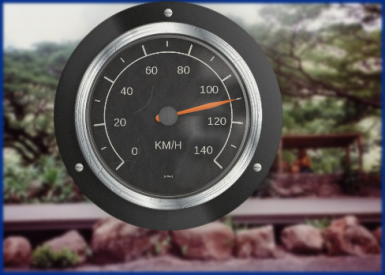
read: 110 km/h
